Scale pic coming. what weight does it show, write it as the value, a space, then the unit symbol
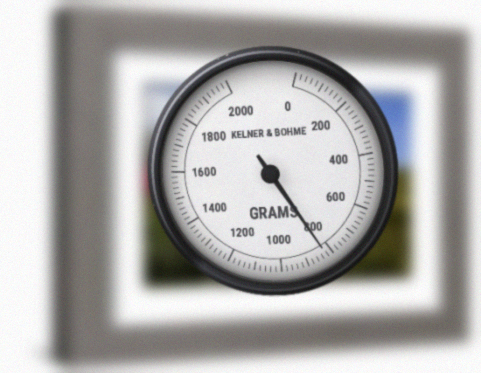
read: 820 g
